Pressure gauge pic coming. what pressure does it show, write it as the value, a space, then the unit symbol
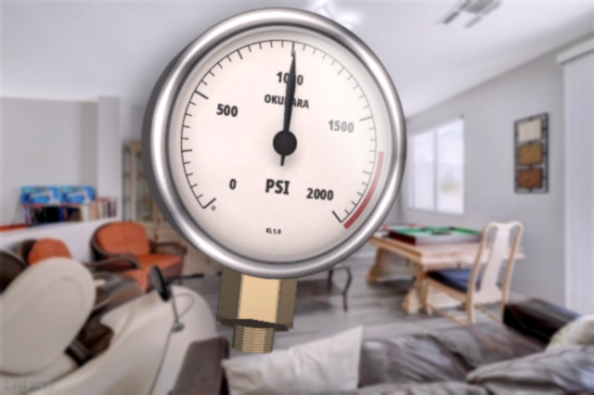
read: 1000 psi
